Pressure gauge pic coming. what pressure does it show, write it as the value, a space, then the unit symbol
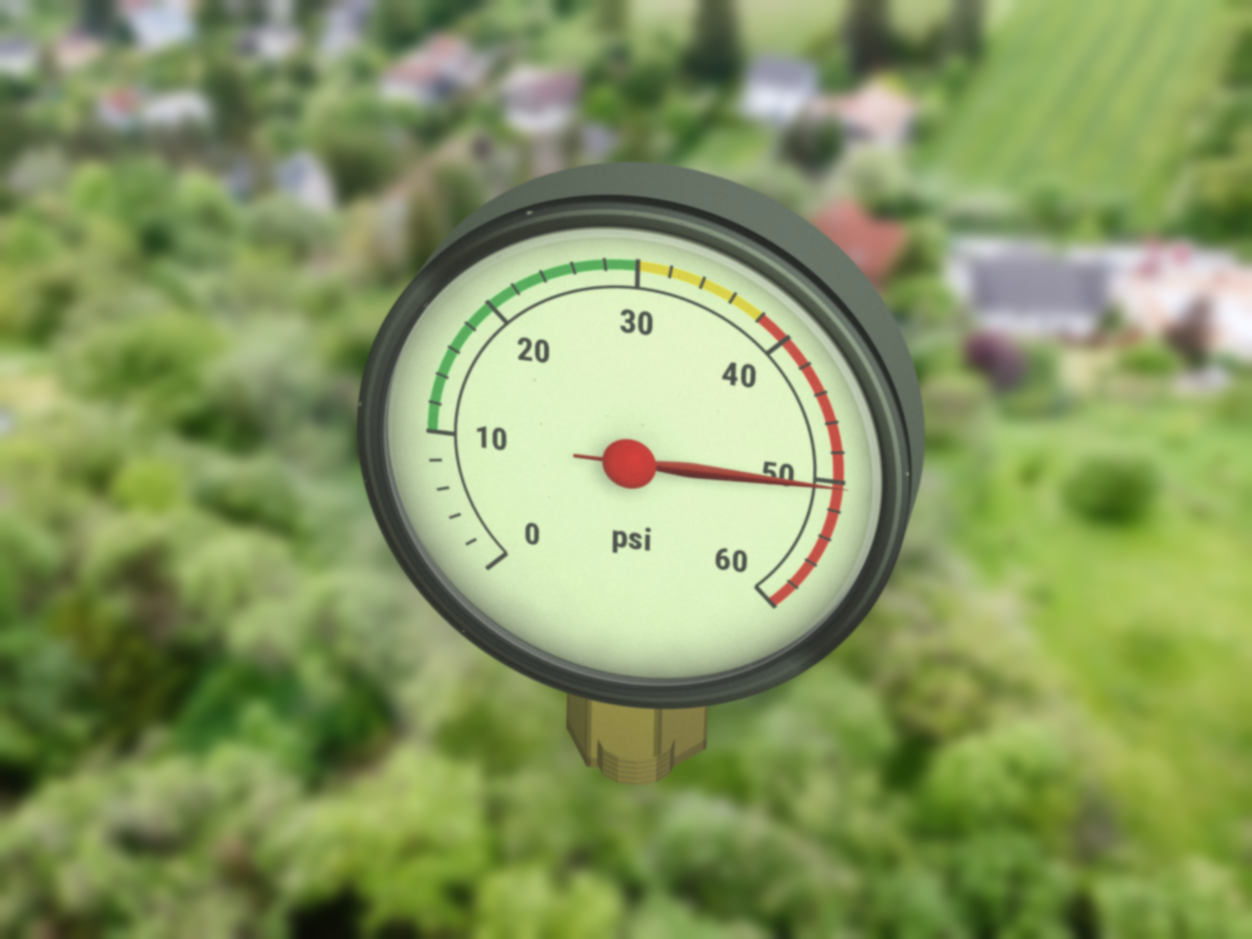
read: 50 psi
